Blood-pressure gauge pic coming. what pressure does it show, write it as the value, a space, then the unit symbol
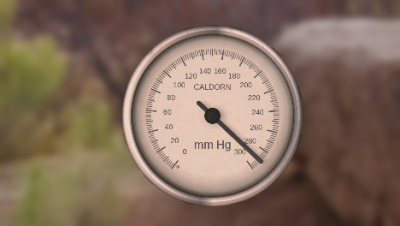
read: 290 mmHg
